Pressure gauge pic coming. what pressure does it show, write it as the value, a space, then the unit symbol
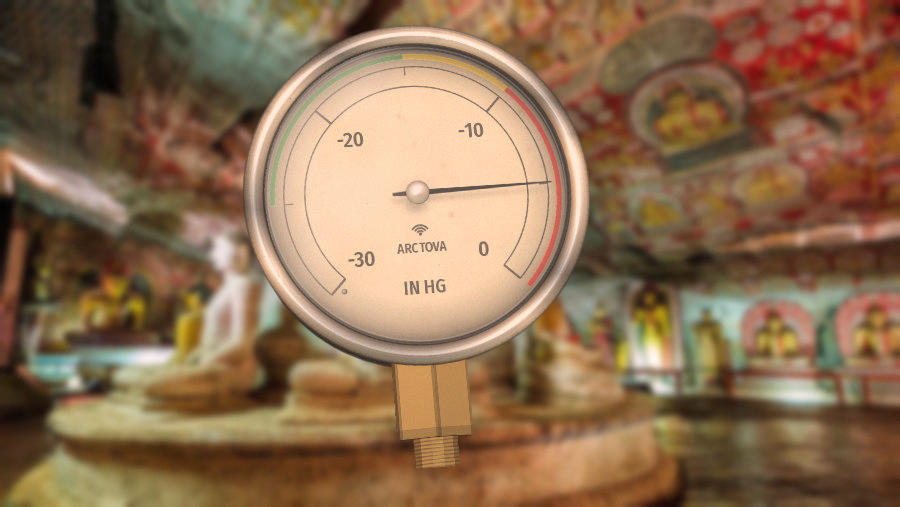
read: -5 inHg
